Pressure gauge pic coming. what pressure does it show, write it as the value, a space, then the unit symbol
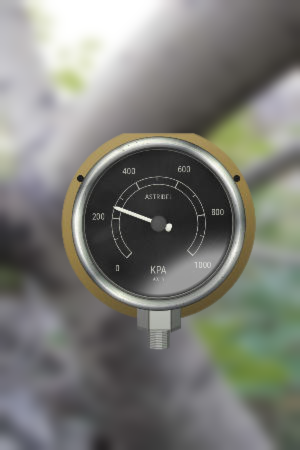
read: 250 kPa
